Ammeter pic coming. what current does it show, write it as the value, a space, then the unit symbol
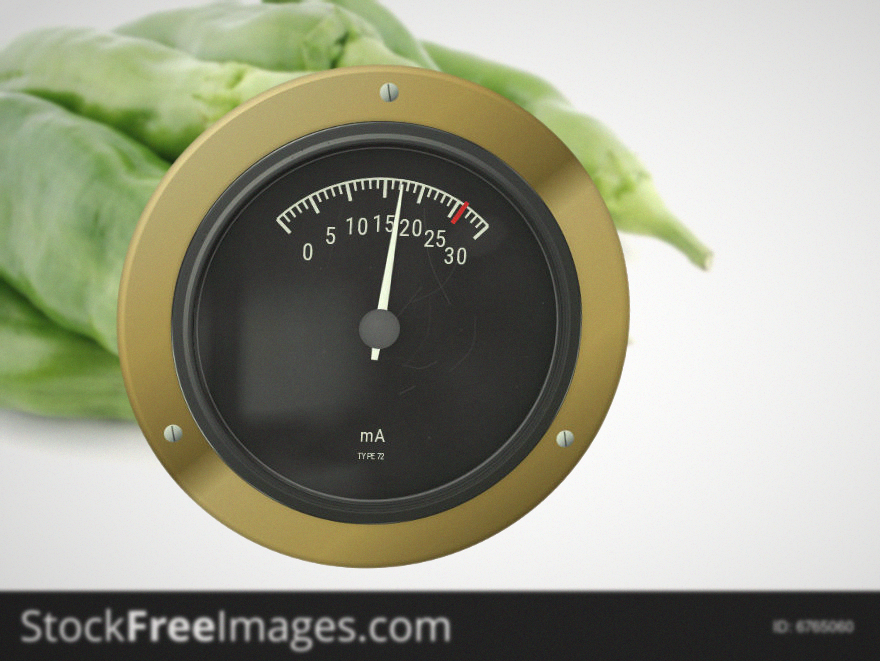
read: 17 mA
